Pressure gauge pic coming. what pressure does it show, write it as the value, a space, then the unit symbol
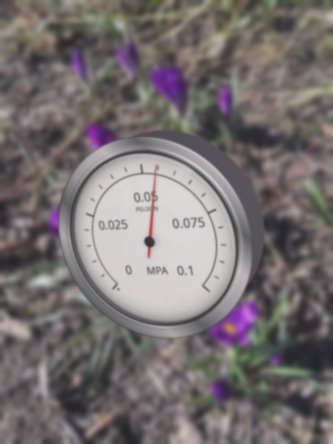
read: 0.055 MPa
